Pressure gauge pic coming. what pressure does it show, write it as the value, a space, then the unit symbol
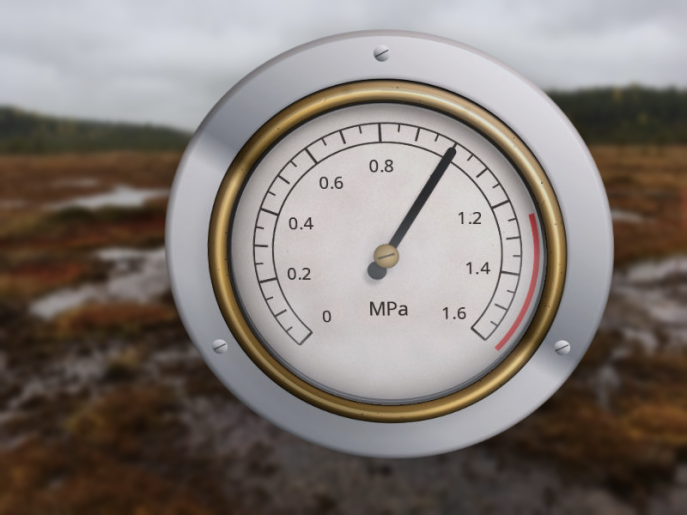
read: 1 MPa
